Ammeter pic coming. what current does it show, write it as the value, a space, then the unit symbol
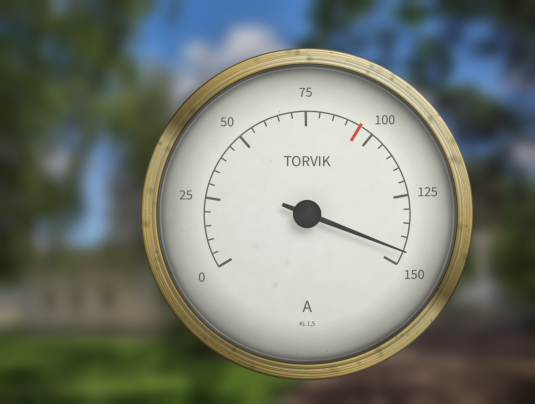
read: 145 A
